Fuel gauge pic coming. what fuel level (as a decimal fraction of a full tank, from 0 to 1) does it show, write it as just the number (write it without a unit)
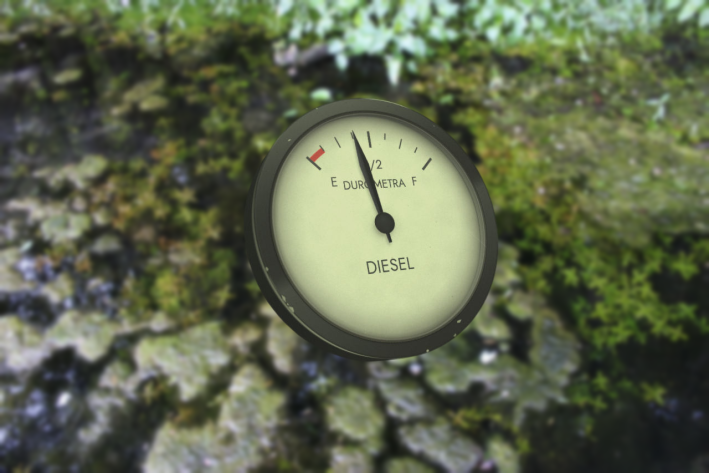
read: 0.375
